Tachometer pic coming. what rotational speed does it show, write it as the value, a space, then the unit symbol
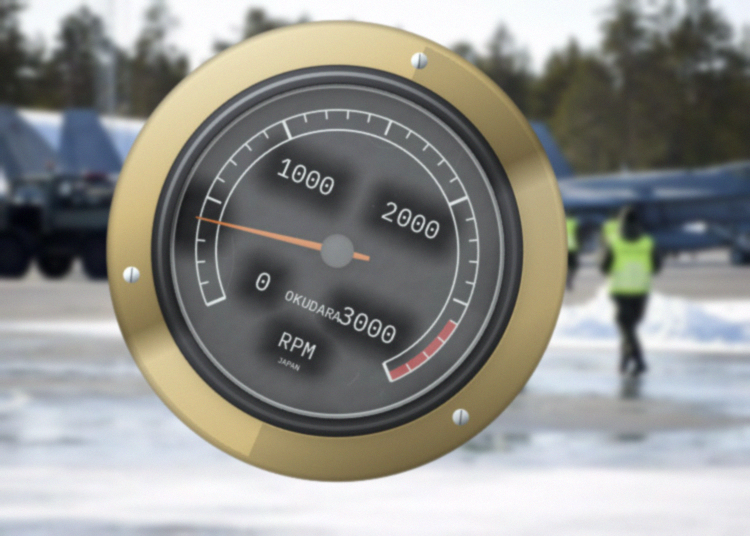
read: 400 rpm
